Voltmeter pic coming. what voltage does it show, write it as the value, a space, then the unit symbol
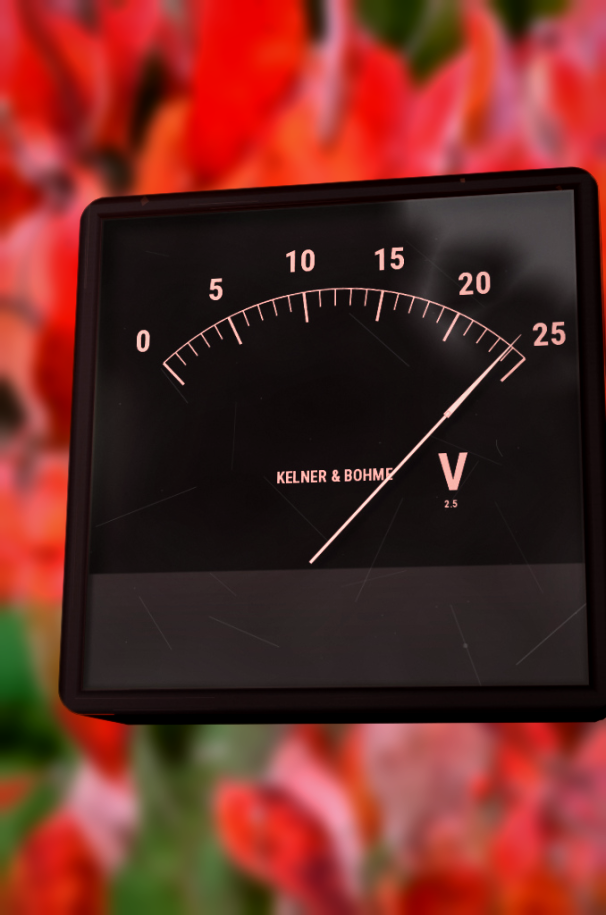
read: 24 V
